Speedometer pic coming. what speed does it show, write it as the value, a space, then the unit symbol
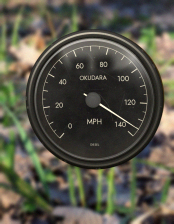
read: 135 mph
